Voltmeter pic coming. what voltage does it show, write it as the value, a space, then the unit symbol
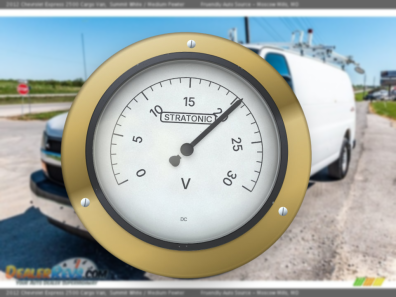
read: 20.5 V
